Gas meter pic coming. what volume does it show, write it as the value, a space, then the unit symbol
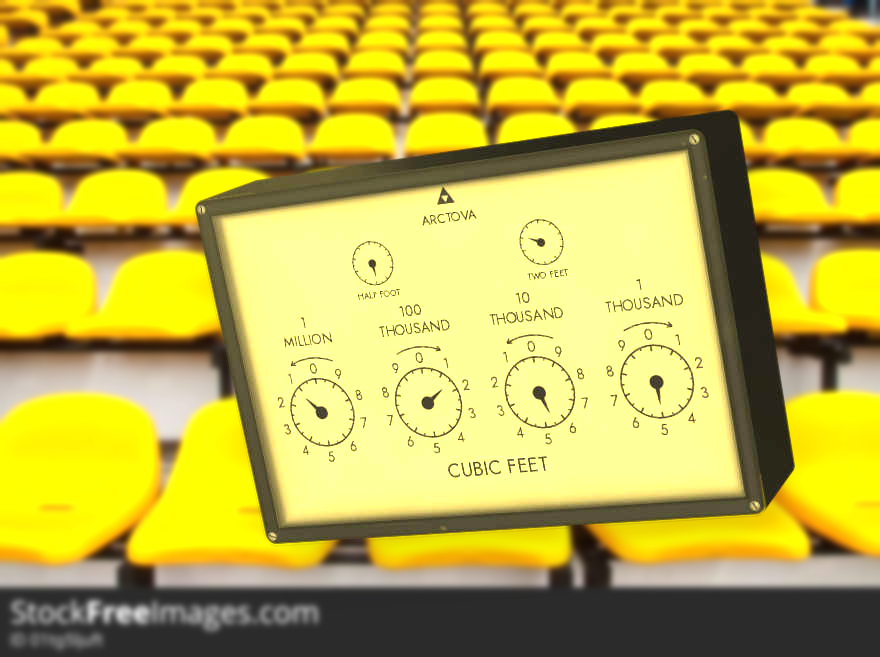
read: 115500 ft³
